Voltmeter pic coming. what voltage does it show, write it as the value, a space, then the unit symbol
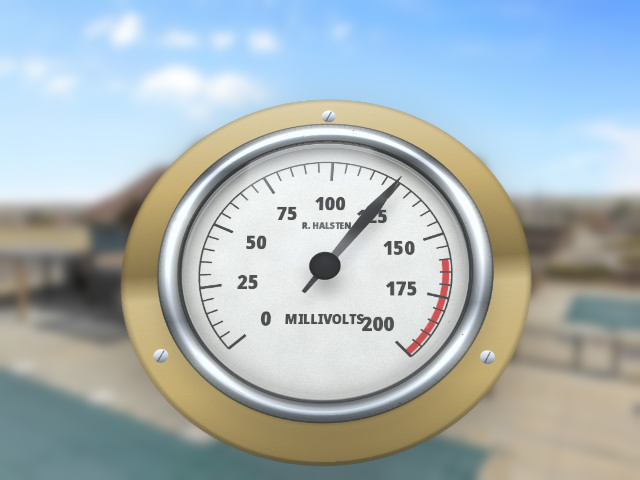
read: 125 mV
